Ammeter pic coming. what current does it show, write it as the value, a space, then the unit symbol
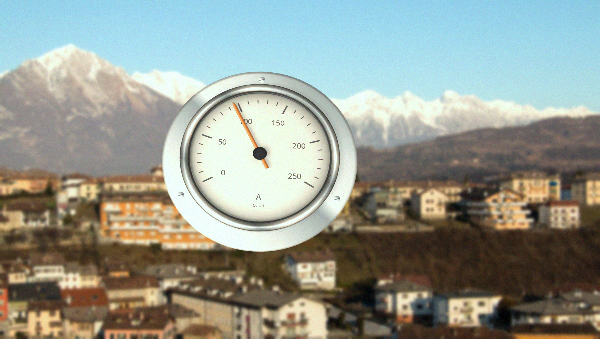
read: 95 A
